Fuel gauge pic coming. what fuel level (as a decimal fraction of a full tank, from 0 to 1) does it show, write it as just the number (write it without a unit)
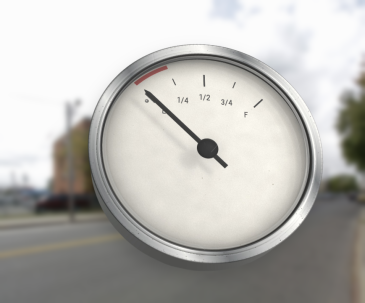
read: 0
